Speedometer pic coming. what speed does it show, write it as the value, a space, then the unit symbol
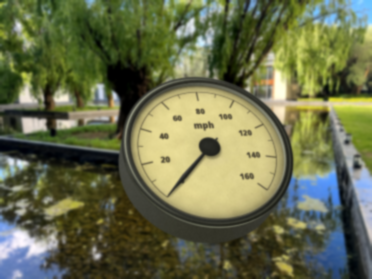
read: 0 mph
